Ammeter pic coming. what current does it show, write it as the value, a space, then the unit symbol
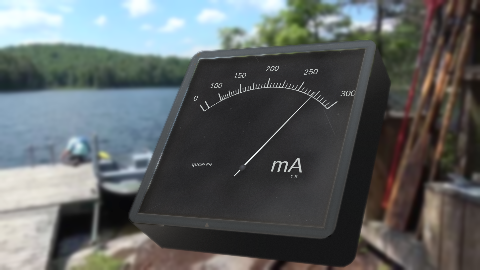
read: 275 mA
